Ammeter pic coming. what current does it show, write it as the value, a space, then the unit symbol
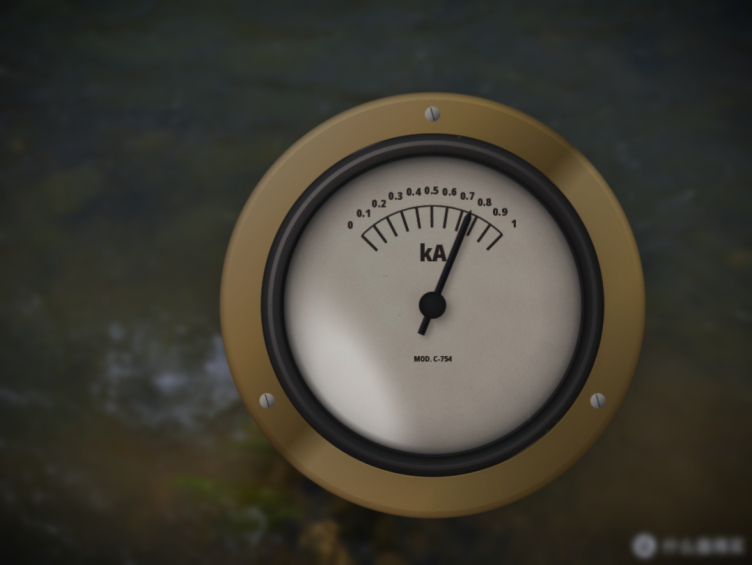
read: 0.75 kA
